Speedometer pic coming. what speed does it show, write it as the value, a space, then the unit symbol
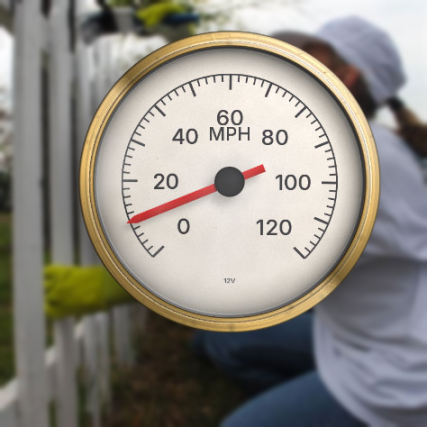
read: 10 mph
